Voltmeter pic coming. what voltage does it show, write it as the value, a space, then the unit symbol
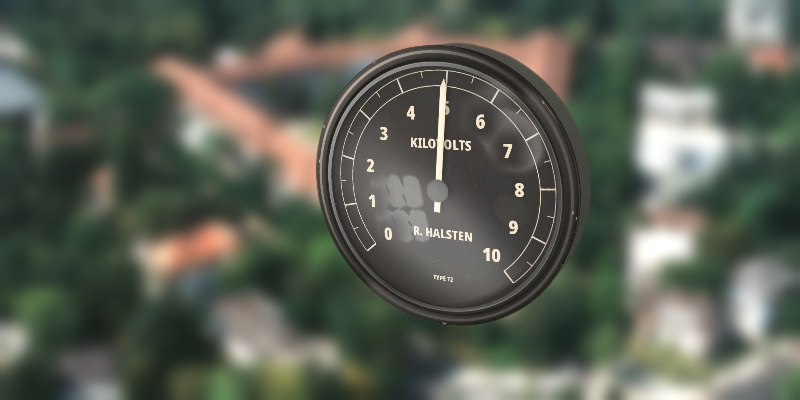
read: 5 kV
